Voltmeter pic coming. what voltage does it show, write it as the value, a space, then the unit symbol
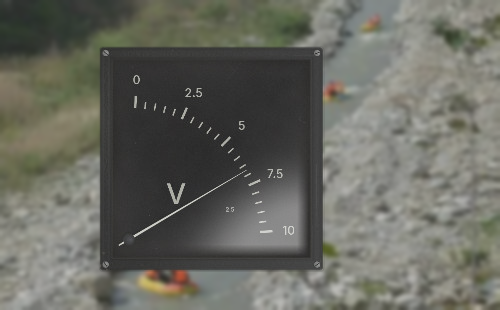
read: 6.75 V
